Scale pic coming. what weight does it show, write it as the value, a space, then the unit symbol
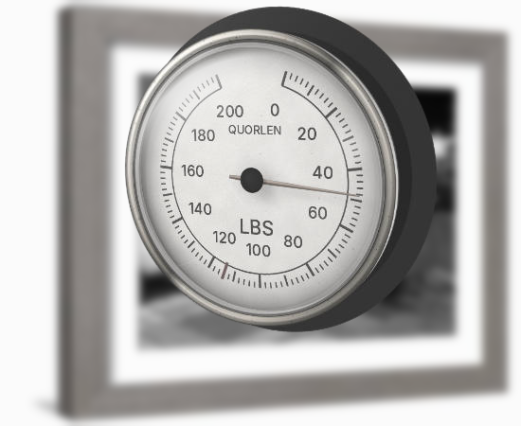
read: 48 lb
